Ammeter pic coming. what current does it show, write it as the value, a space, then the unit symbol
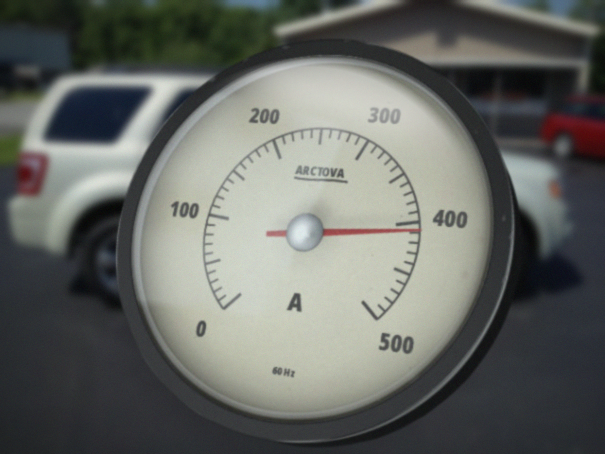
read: 410 A
